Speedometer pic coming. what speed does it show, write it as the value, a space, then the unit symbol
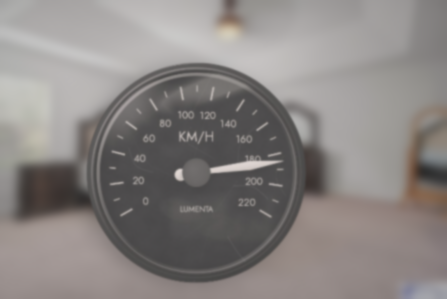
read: 185 km/h
